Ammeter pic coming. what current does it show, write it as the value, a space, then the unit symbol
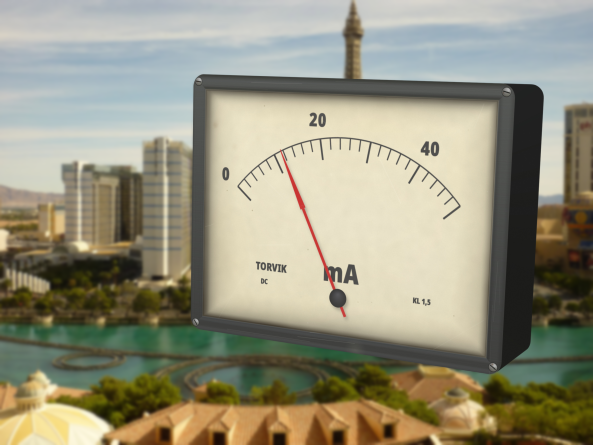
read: 12 mA
